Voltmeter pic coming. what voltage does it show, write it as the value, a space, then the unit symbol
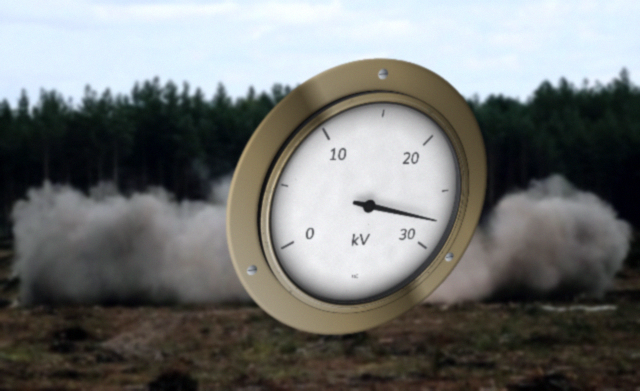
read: 27.5 kV
